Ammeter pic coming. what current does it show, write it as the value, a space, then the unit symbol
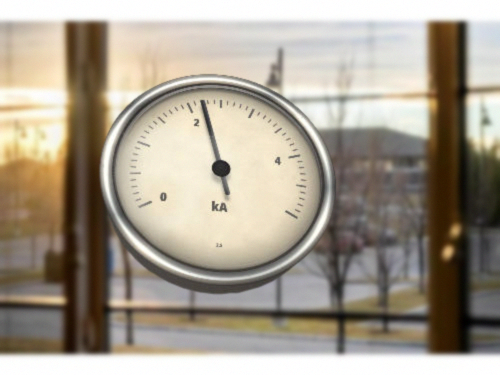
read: 2.2 kA
